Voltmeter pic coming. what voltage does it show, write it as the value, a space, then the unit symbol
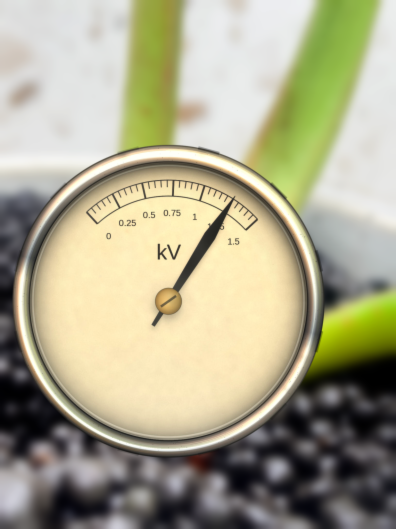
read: 1.25 kV
